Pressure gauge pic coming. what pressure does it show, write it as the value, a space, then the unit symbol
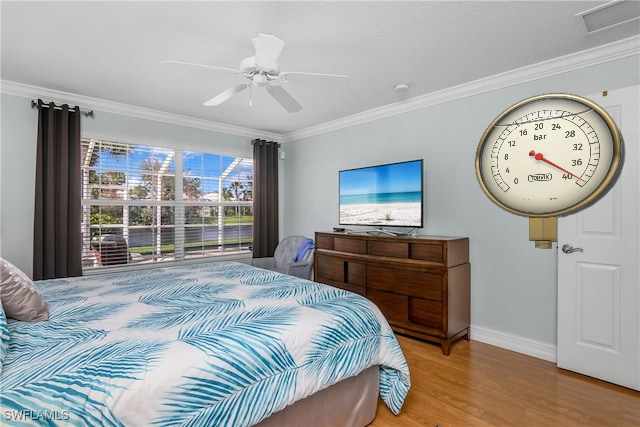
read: 39 bar
